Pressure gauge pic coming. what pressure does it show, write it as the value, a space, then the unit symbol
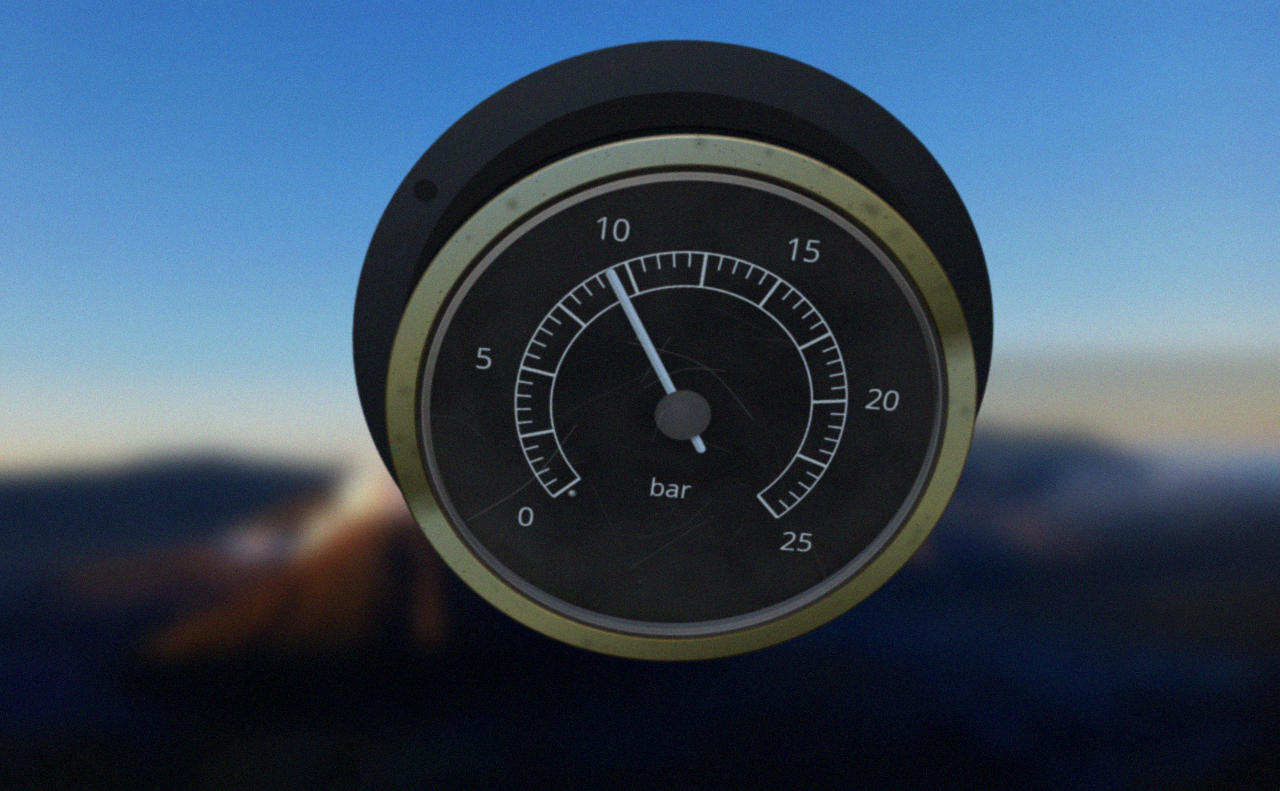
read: 9.5 bar
